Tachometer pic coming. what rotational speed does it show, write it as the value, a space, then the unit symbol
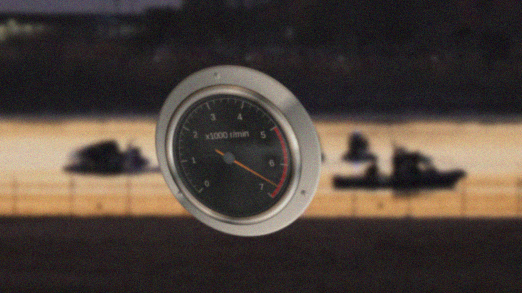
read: 6600 rpm
